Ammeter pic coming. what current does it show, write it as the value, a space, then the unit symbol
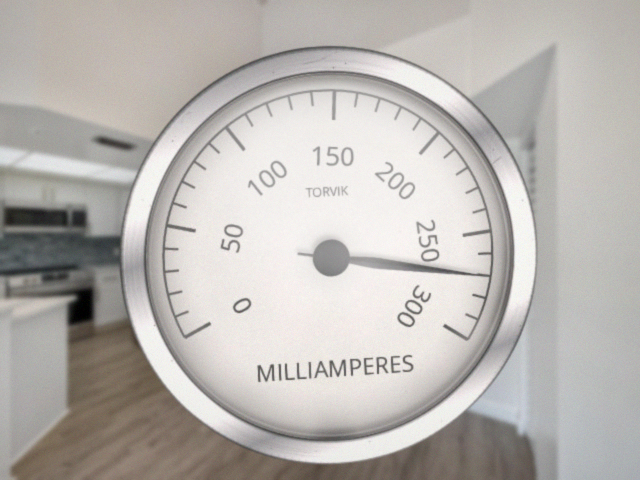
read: 270 mA
